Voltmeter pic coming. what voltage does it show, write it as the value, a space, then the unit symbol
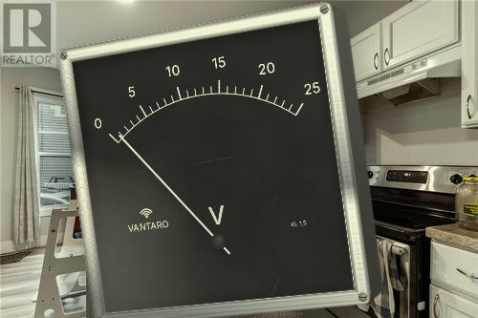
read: 1 V
